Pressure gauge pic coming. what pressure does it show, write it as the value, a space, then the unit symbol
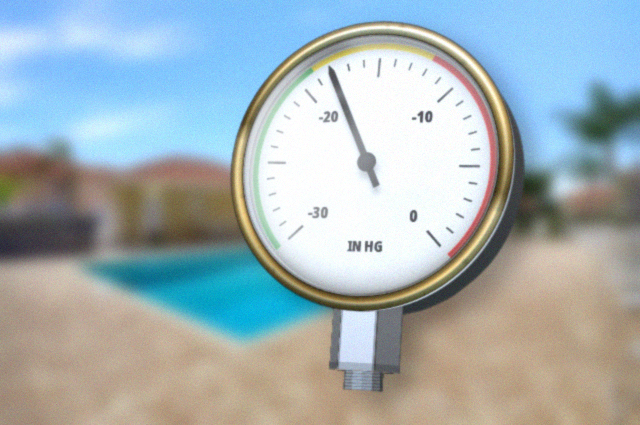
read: -18 inHg
